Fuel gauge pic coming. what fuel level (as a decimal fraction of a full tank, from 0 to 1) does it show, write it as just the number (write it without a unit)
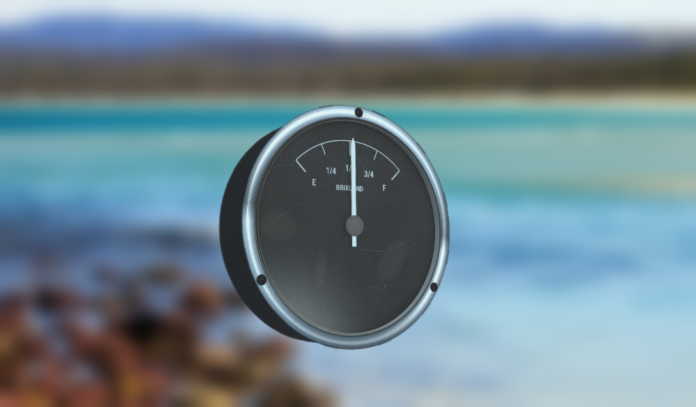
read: 0.5
